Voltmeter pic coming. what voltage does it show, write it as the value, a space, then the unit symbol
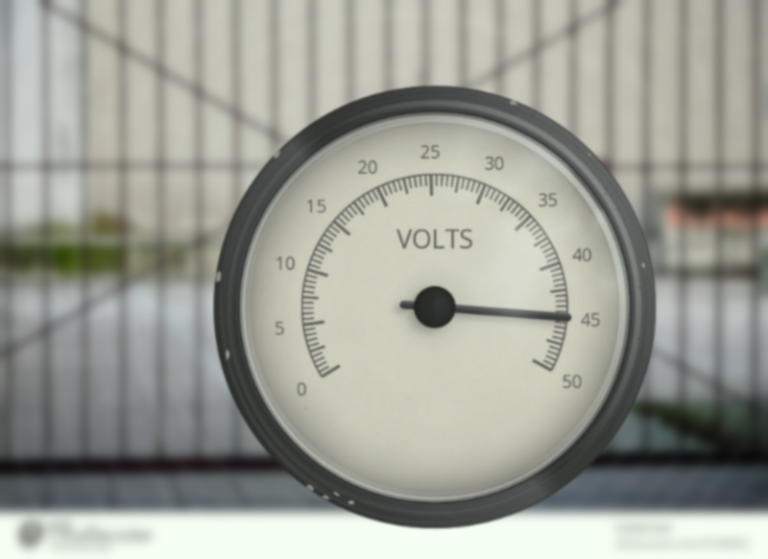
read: 45 V
